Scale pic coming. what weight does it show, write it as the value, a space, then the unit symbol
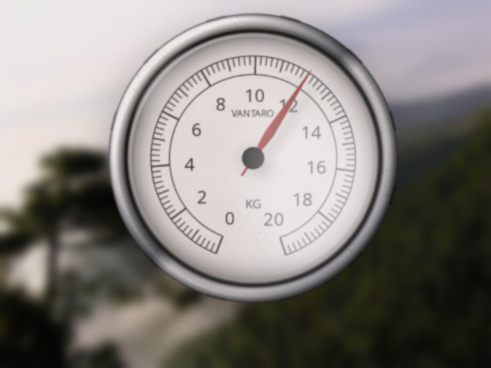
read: 12 kg
